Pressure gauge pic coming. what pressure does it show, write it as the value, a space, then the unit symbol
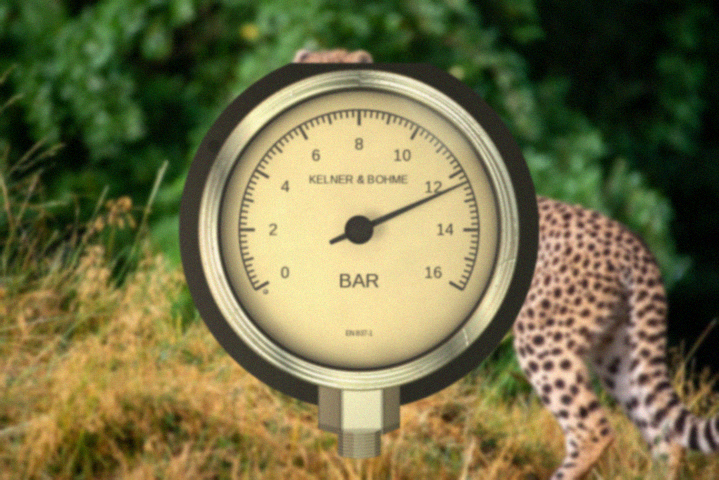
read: 12.4 bar
